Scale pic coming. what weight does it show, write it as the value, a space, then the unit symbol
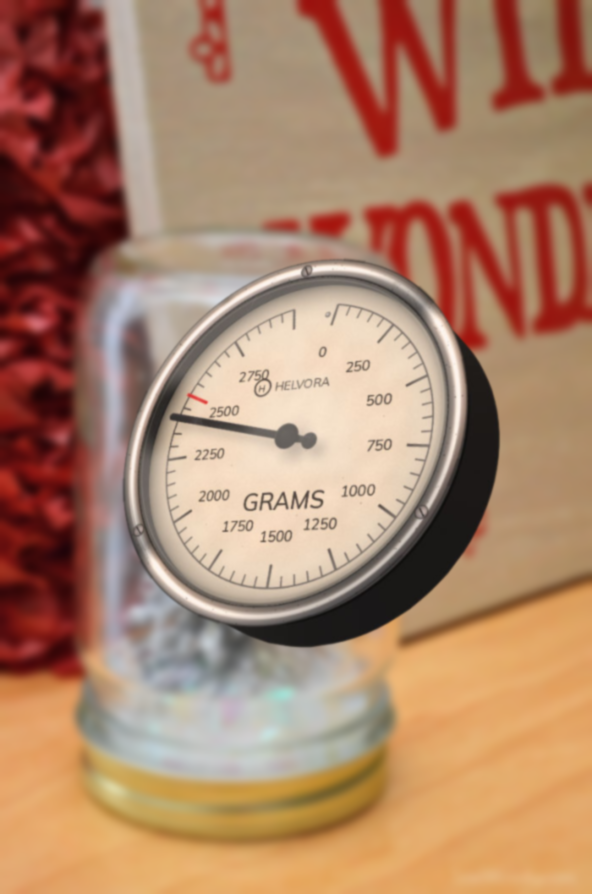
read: 2400 g
